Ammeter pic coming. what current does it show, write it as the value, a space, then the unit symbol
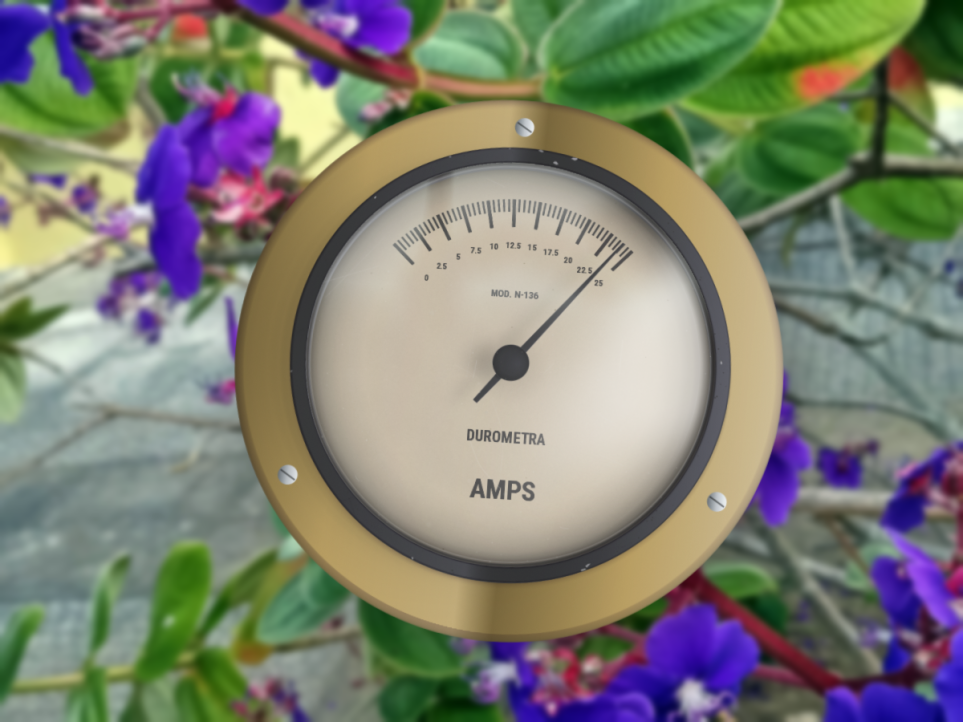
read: 24 A
